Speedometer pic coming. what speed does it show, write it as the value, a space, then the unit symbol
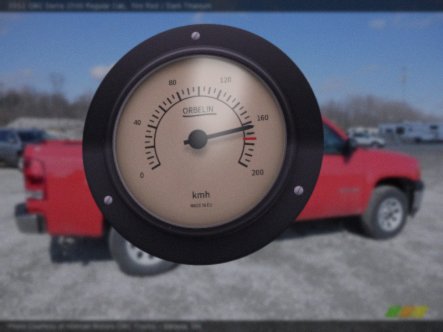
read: 165 km/h
